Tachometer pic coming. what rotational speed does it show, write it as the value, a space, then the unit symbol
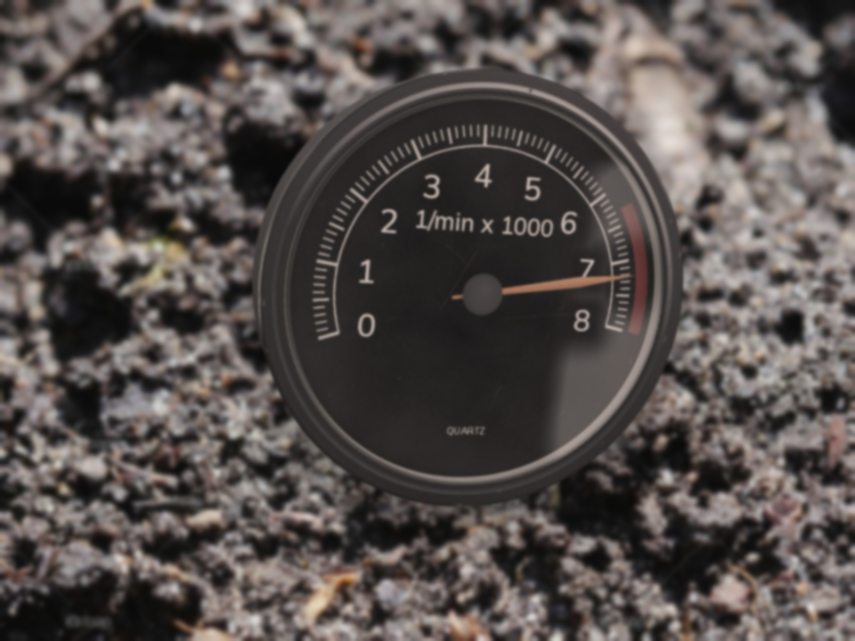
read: 7200 rpm
